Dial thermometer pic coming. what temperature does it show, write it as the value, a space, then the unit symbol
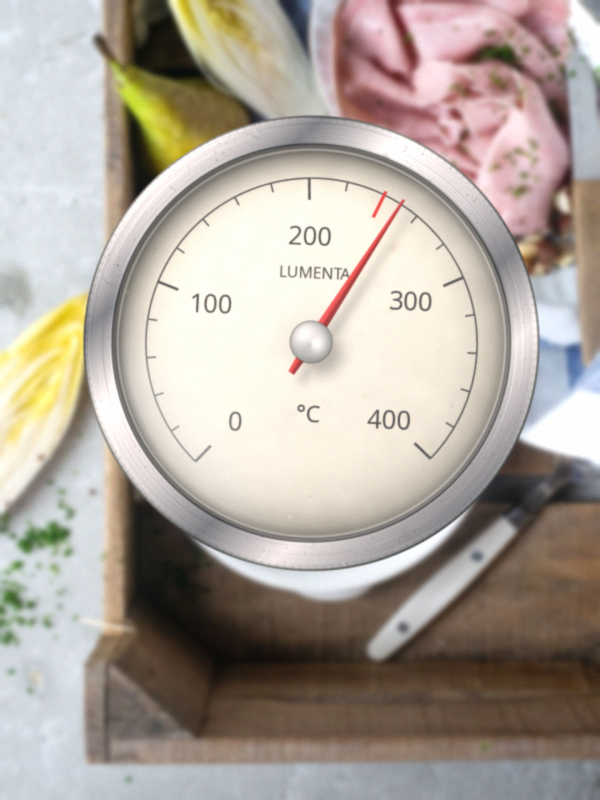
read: 250 °C
